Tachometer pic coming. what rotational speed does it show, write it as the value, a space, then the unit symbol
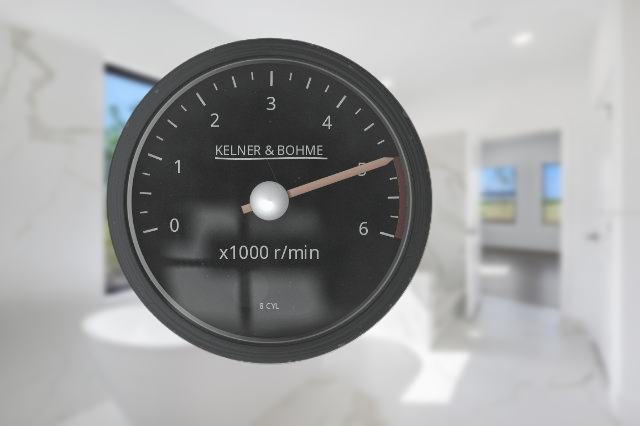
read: 5000 rpm
